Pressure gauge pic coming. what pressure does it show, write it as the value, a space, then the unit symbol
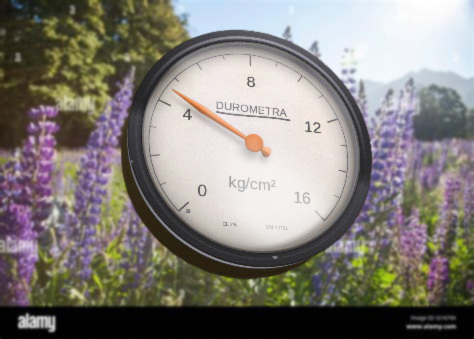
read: 4.5 kg/cm²
